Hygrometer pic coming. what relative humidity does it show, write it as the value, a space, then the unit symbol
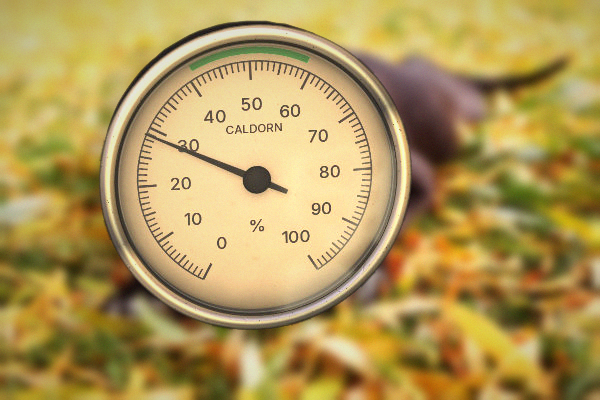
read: 29 %
